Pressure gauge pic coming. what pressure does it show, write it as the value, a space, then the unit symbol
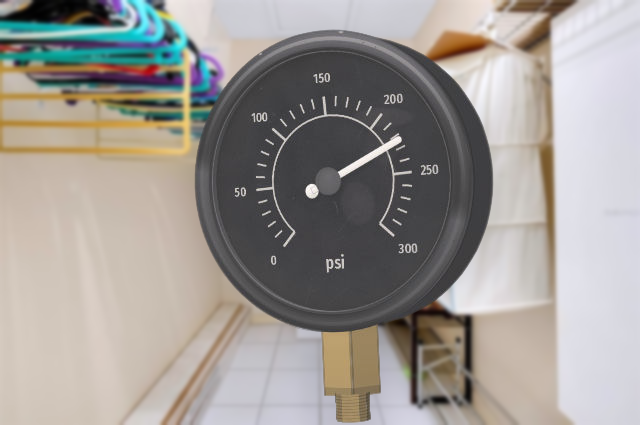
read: 225 psi
